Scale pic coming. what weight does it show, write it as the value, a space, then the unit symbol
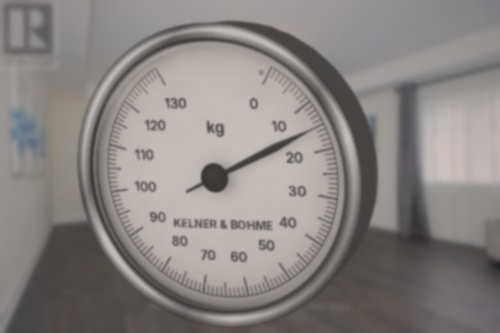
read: 15 kg
